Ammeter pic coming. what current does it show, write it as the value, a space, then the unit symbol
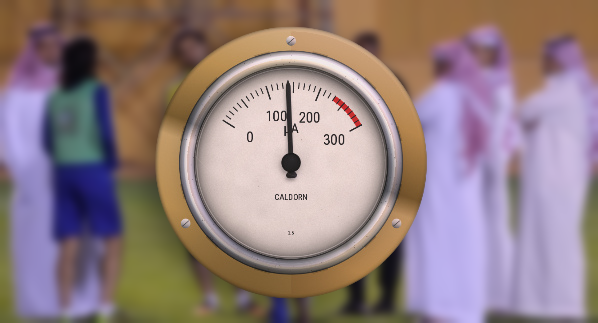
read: 140 µA
